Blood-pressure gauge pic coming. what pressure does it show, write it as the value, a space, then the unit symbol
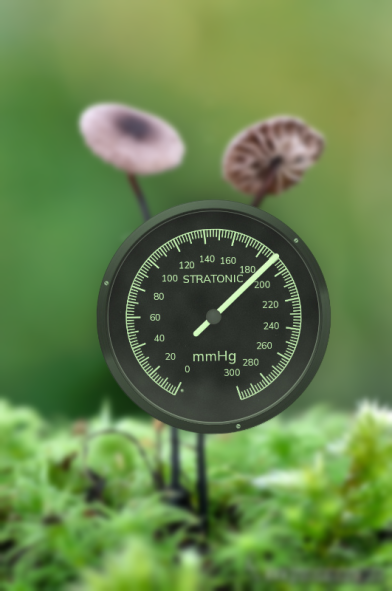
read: 190 mmHg
